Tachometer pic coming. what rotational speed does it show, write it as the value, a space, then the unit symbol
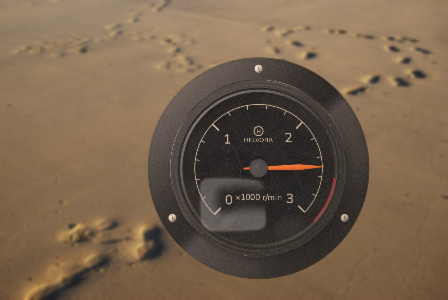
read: 2500 rpm
